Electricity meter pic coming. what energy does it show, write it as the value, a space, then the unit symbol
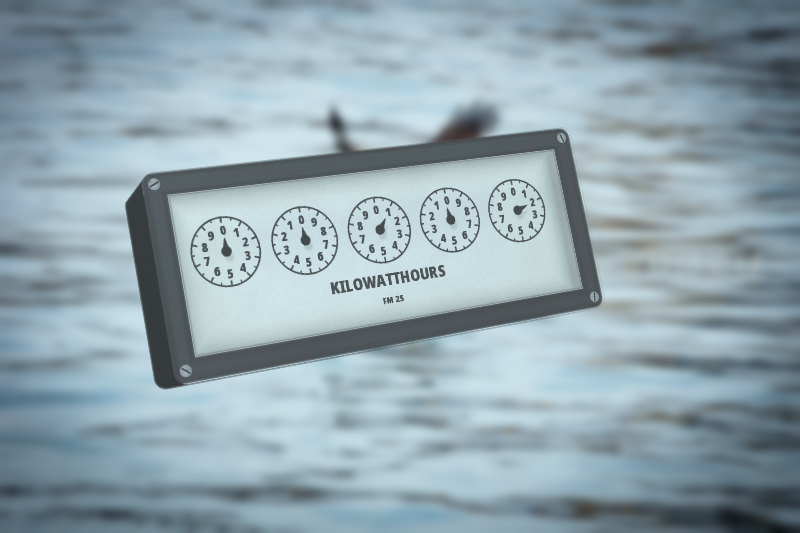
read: 102 kWh
